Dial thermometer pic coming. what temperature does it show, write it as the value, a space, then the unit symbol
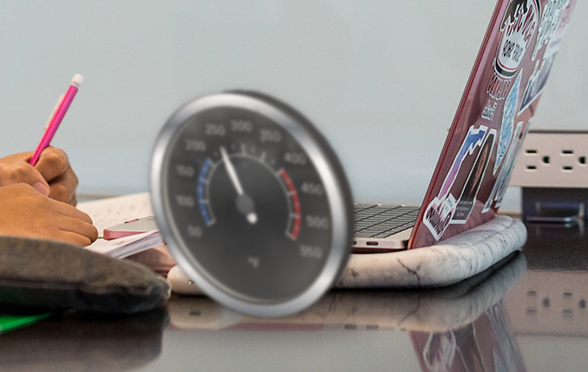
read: 250 °F
